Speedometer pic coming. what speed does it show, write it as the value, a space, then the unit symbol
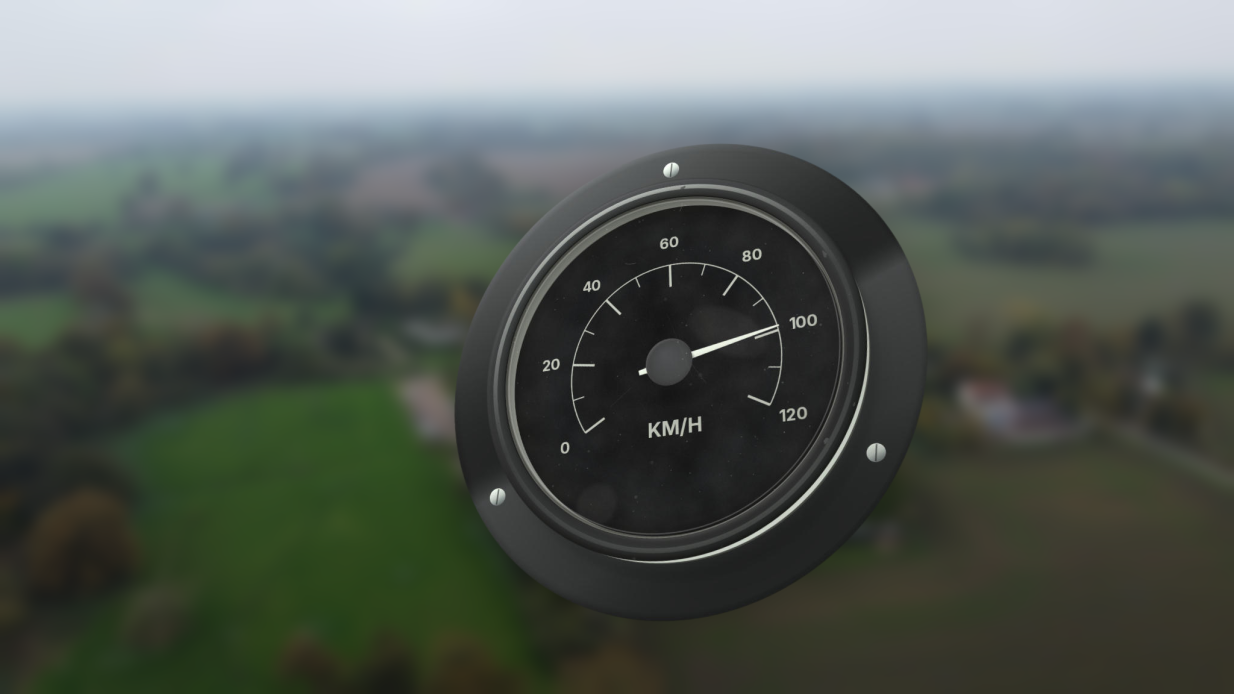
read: 100 km/h
